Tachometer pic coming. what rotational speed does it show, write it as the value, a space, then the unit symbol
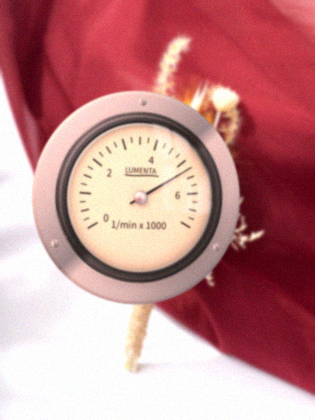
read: 5250 rpm
